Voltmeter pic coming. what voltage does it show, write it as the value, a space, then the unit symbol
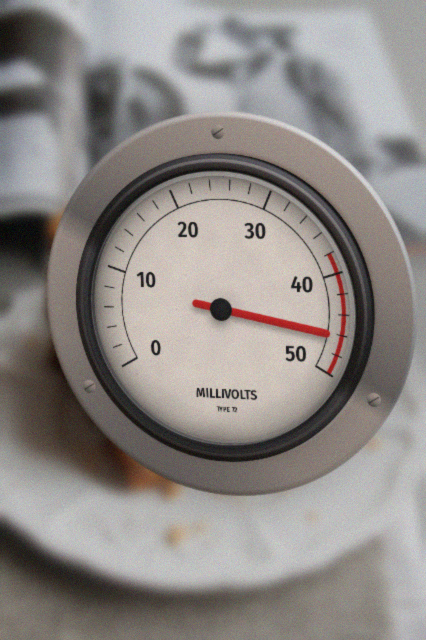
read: 46 mV
